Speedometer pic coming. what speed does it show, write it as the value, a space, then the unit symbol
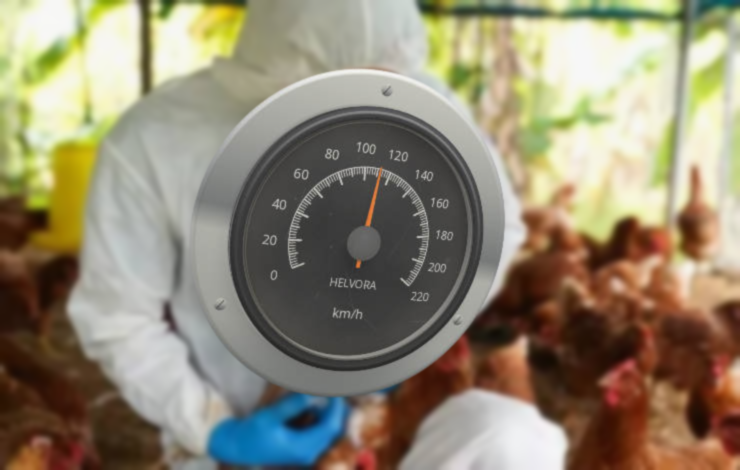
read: 110 km/h
